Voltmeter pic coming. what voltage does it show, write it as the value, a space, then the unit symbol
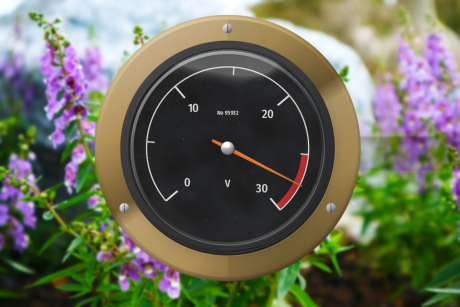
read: 27.5 V
